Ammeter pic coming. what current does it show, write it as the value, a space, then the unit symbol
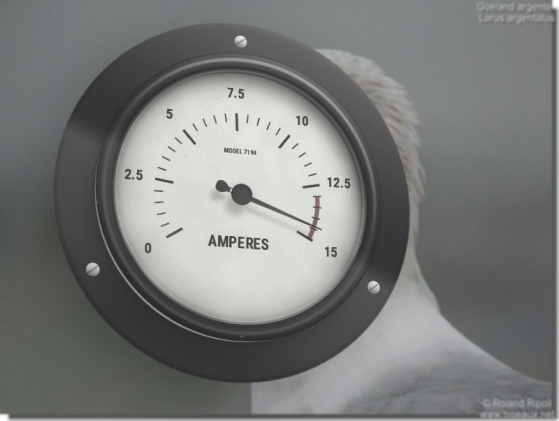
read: 14.5 A
